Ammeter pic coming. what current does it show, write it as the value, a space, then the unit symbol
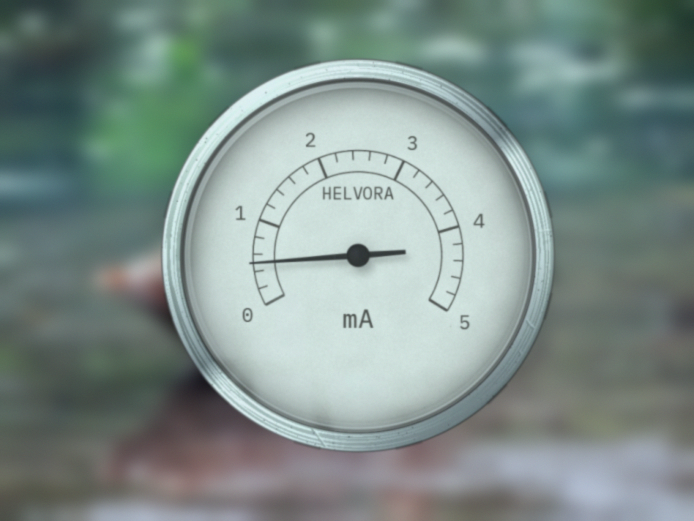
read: 0.5 mA
